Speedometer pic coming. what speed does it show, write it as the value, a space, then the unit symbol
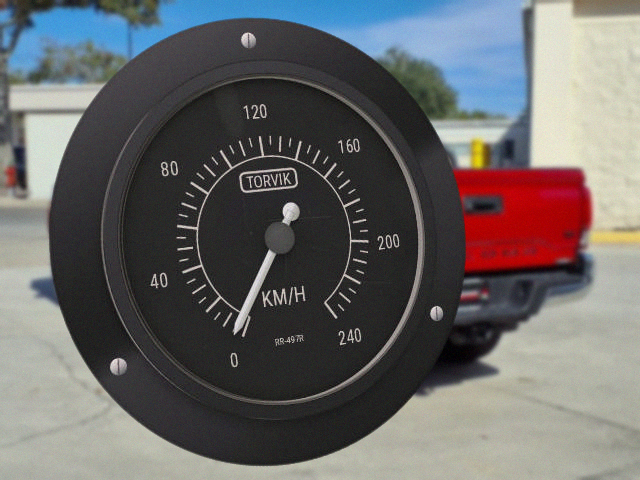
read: 5 km/h
